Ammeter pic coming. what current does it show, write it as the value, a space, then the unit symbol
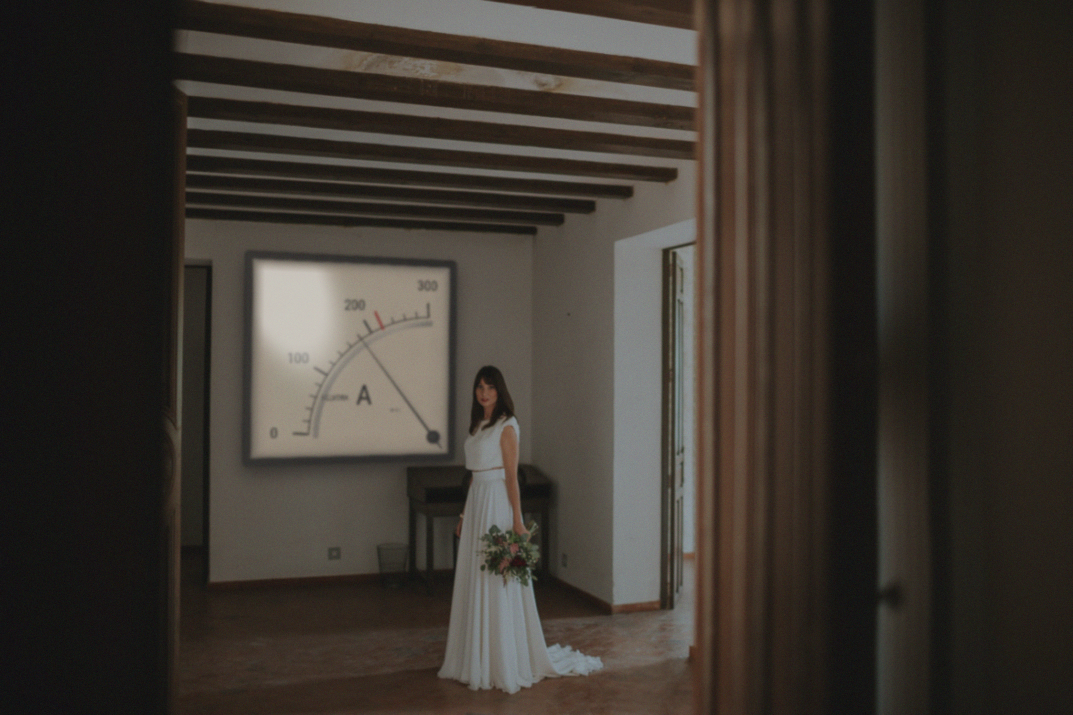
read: 180 A
